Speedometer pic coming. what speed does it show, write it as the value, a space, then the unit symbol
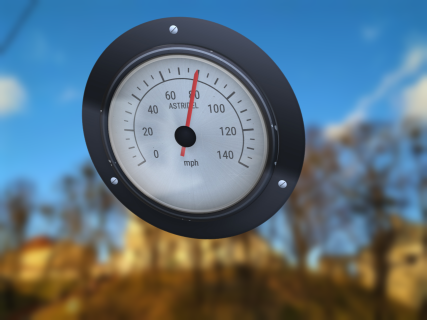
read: 80 mph
